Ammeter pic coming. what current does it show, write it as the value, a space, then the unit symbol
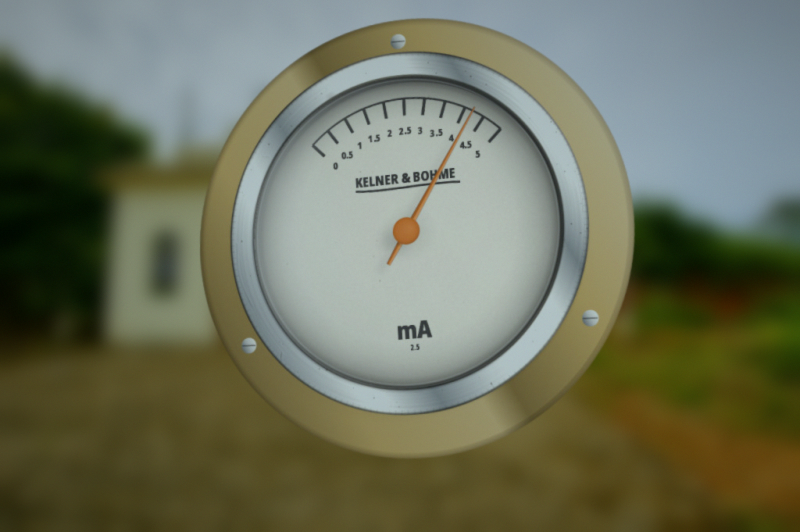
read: 4.25 mA
